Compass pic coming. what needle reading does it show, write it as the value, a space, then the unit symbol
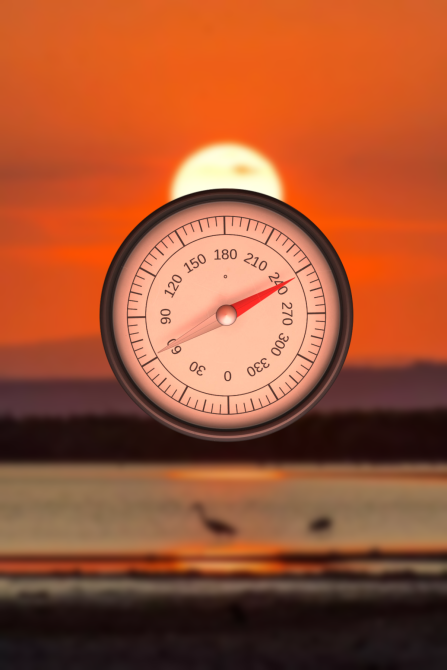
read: 242.5 °
